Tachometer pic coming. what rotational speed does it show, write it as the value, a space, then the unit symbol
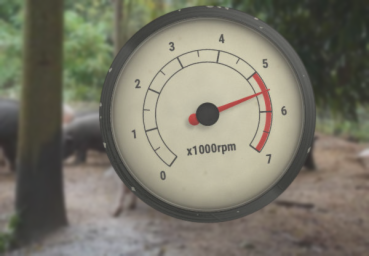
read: 5500 rpm
